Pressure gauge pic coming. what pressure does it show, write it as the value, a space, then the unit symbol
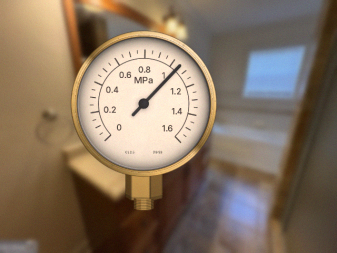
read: 1.05 MPa
